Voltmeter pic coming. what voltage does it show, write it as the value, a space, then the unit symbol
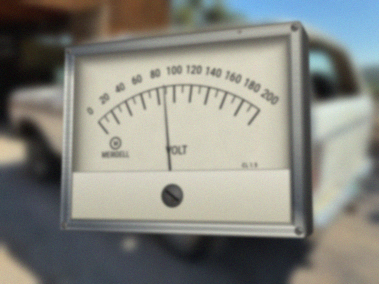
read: 90 V
